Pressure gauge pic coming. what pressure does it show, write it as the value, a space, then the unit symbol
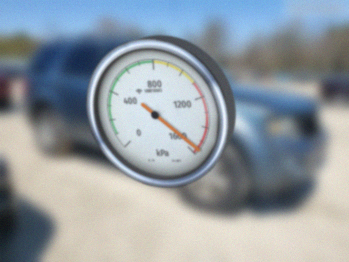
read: 1550 kPa
